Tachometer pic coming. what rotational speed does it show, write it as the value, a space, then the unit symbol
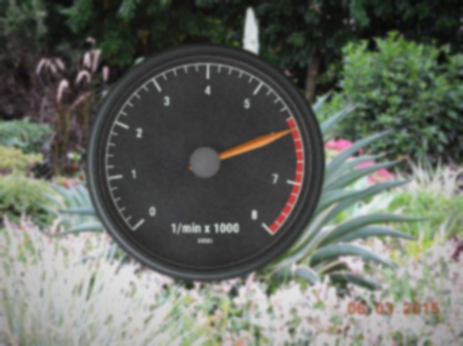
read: 6000 rpm
